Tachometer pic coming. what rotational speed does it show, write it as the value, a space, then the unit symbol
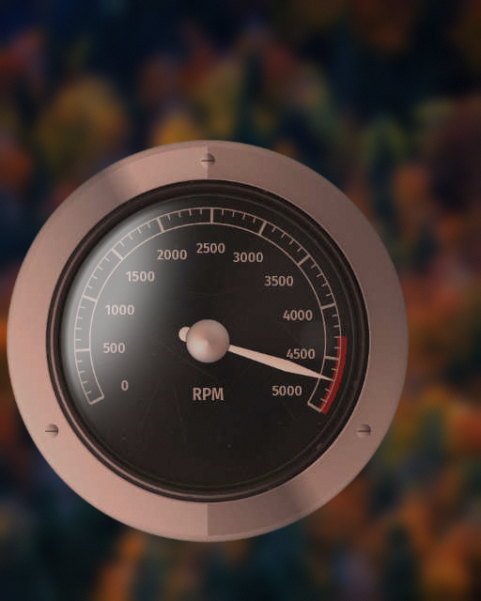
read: 4700 rpm
